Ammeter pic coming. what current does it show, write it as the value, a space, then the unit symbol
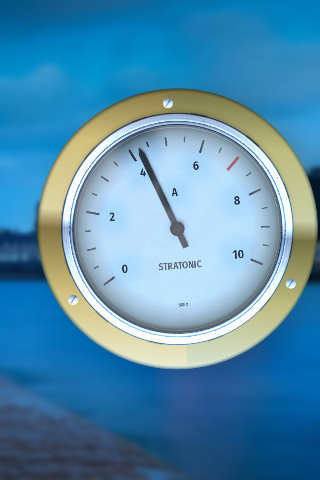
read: 4.25 A
